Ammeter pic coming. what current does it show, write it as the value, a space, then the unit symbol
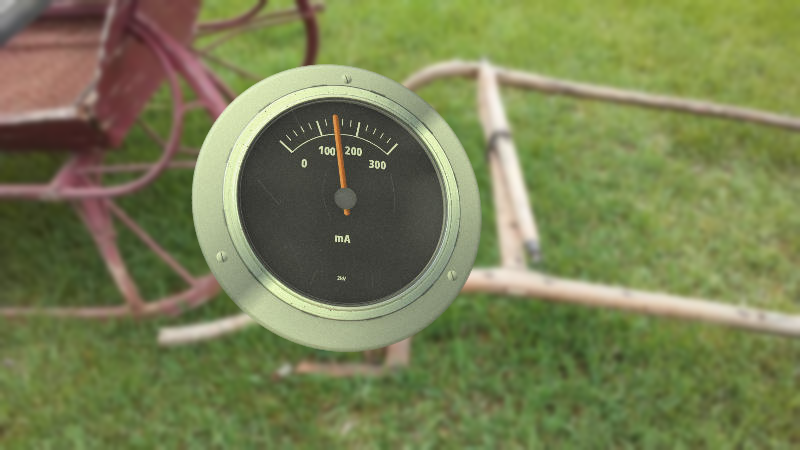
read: 140 mA
